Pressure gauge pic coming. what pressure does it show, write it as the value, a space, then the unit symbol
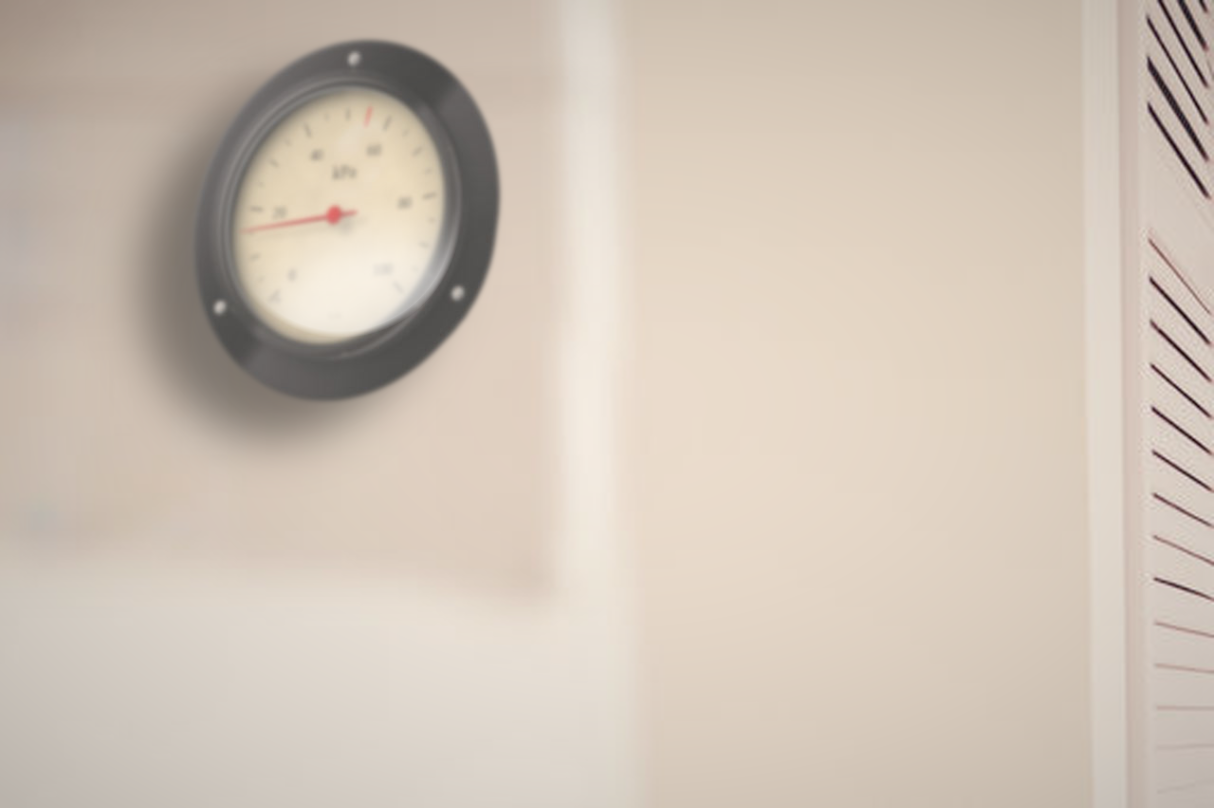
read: 15 kPa
